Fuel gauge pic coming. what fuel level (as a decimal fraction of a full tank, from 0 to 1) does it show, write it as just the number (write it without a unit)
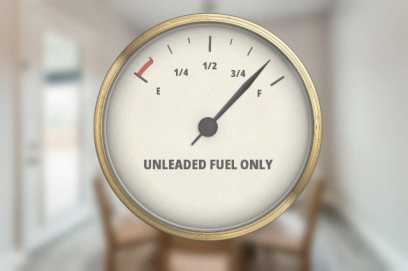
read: 0.875
